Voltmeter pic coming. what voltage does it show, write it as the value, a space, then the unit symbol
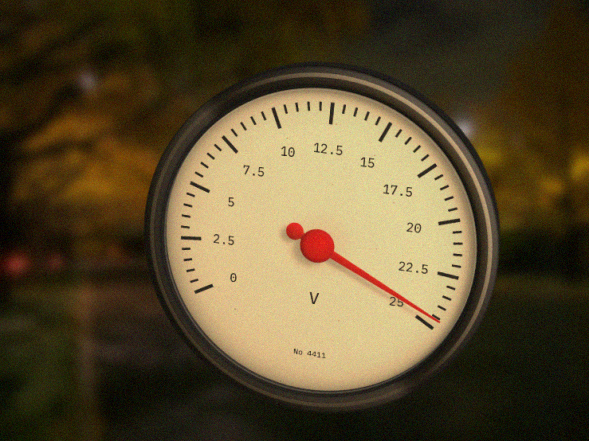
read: 24.5 V
